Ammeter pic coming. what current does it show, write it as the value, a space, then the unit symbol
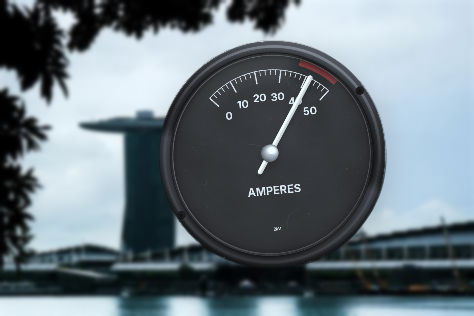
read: 42 A
